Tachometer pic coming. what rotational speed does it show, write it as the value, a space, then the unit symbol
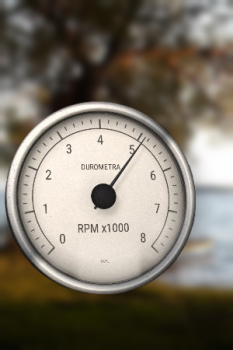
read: 5100 rpm
